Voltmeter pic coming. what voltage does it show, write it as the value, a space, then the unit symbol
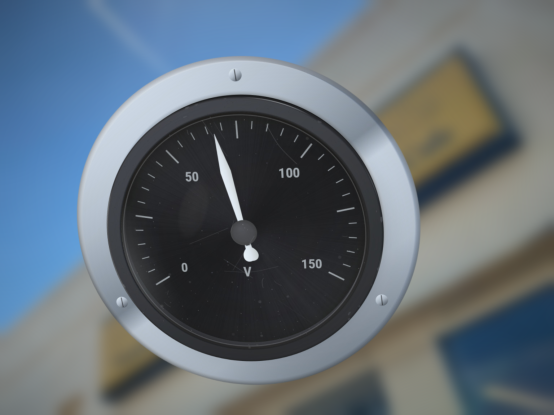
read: 67.5 V
